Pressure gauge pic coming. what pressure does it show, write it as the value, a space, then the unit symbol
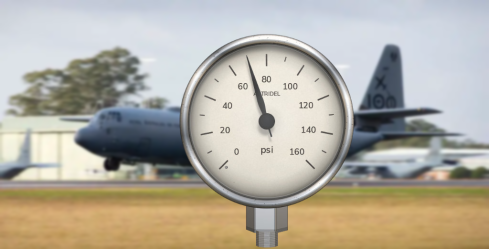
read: 70 psi
